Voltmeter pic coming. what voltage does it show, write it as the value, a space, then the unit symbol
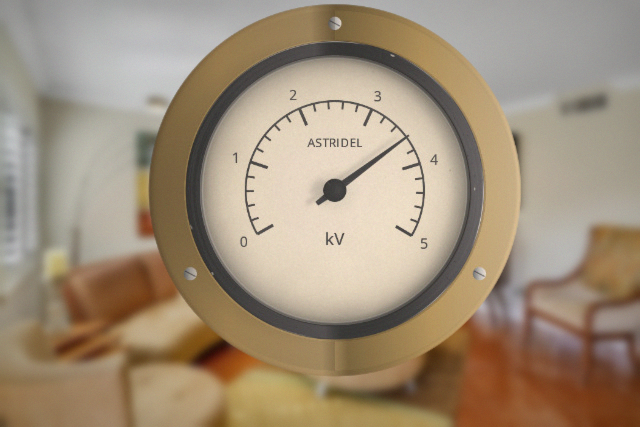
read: 3.6 kV
